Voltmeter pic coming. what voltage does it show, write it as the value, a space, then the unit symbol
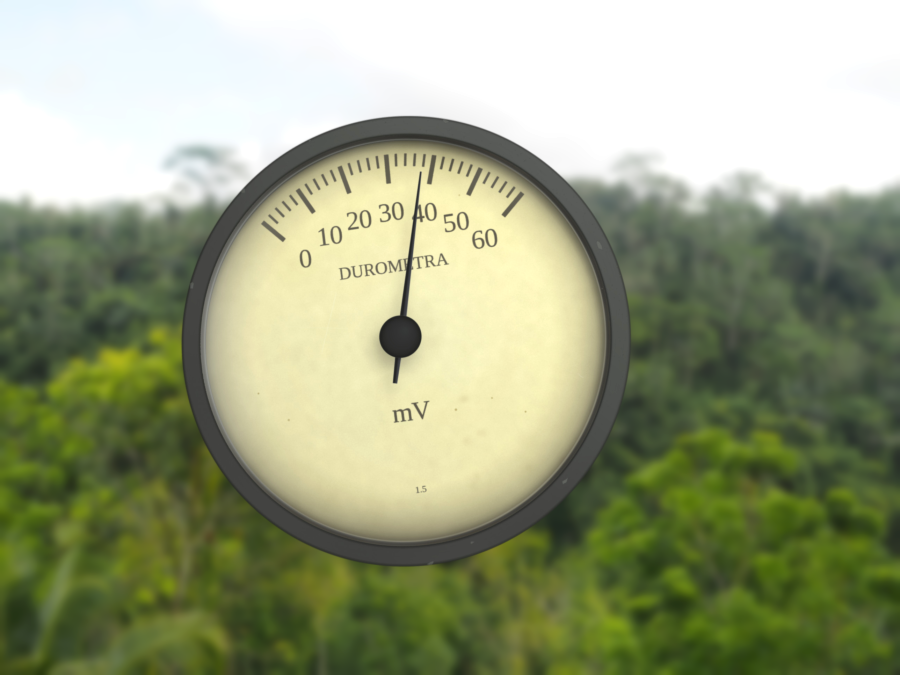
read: 38 mV
